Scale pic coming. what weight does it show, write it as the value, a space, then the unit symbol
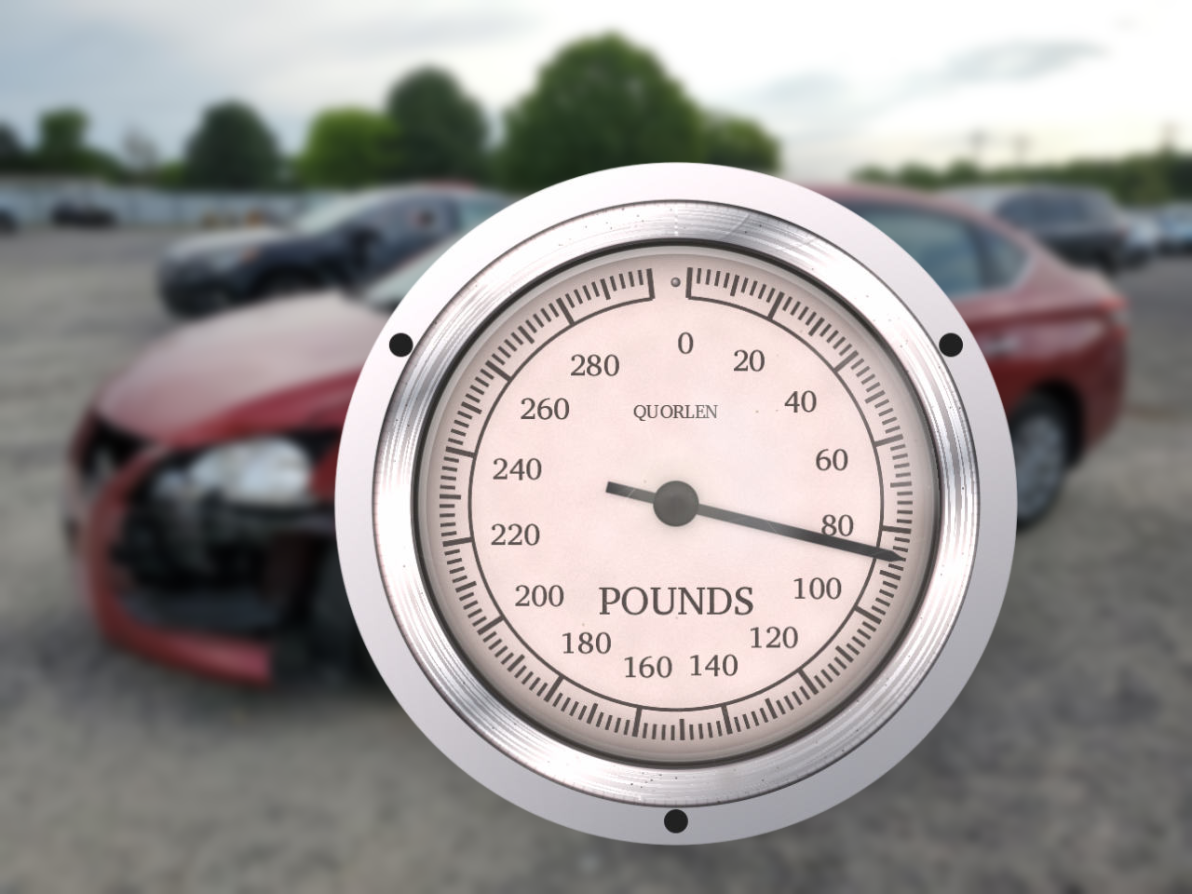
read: 86 lb
